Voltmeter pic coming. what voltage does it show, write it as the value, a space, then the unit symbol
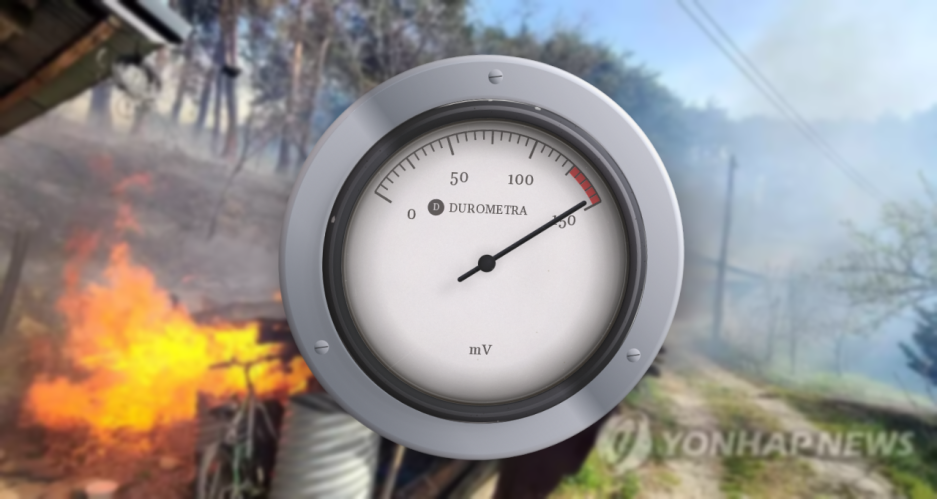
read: 145 mV
